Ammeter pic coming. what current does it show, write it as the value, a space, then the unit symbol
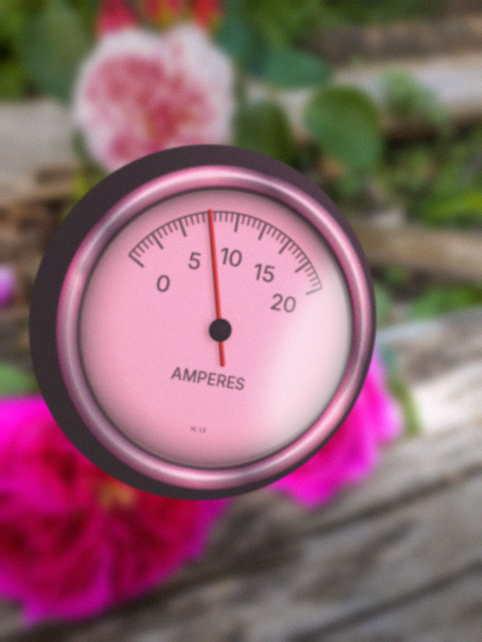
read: 7.5 A
